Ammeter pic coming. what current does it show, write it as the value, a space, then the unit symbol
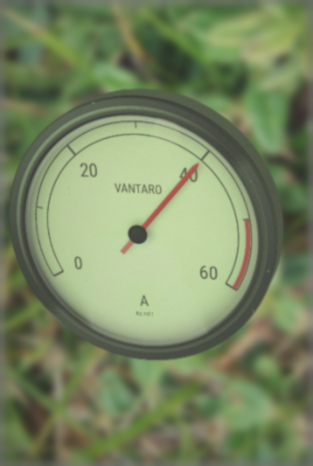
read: 40 A
